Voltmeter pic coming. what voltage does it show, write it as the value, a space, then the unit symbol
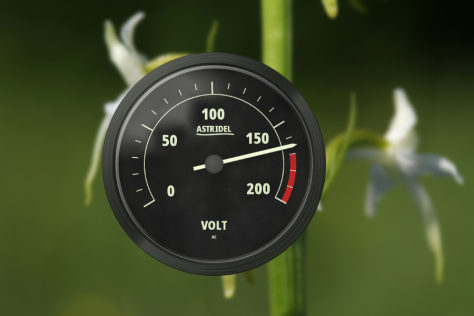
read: 165 V
